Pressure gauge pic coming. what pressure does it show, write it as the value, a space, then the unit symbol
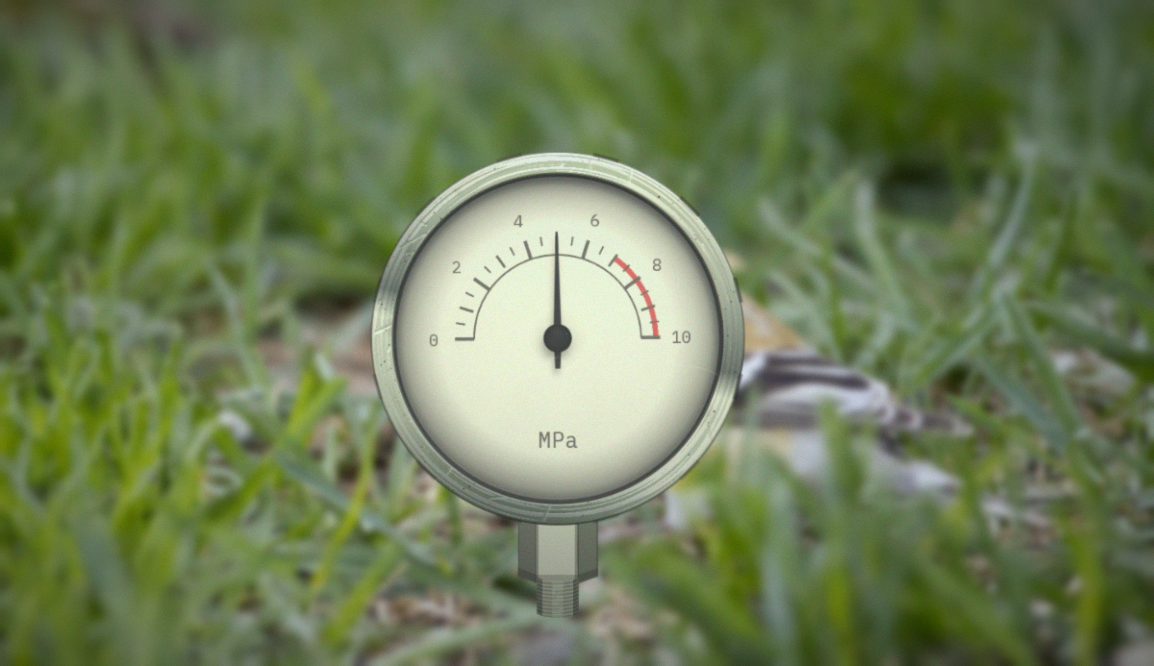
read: 5 MPa
